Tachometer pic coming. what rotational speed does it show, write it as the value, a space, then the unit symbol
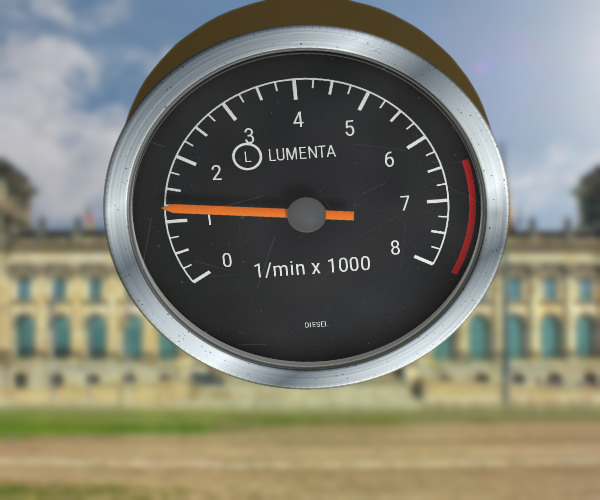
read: 1250 rpm
